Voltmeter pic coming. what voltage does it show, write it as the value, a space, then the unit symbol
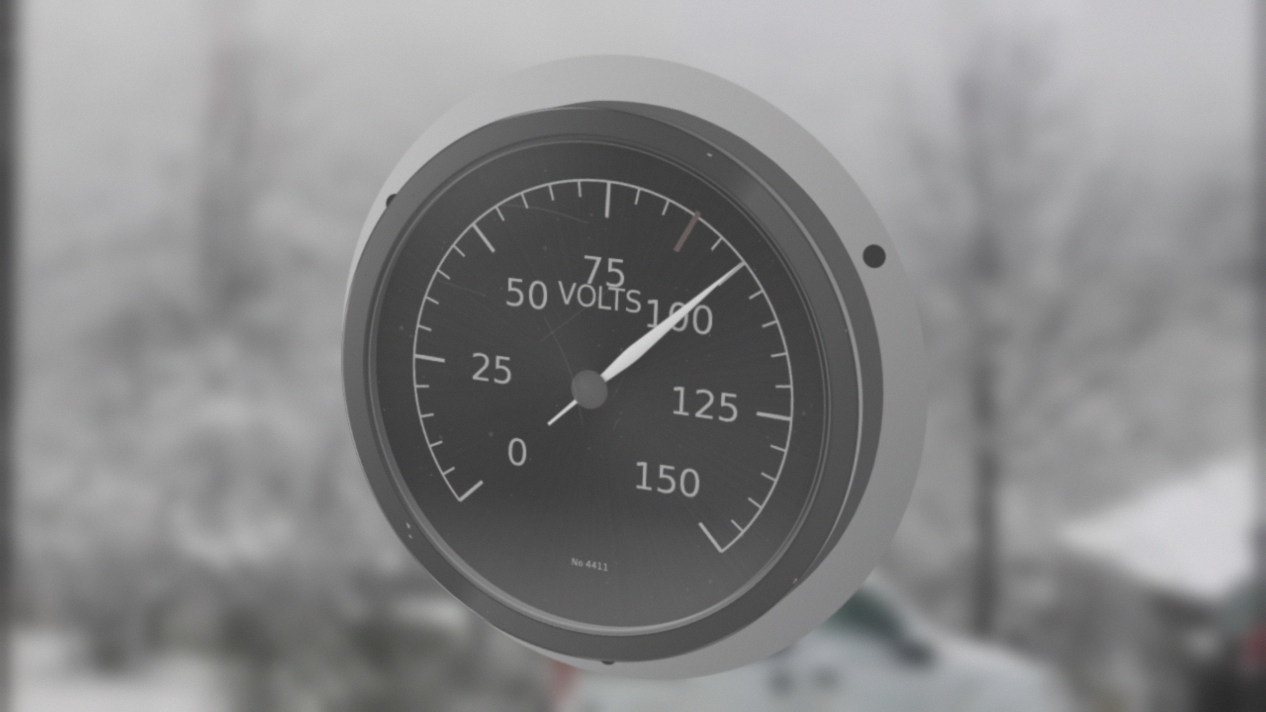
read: 100 V
